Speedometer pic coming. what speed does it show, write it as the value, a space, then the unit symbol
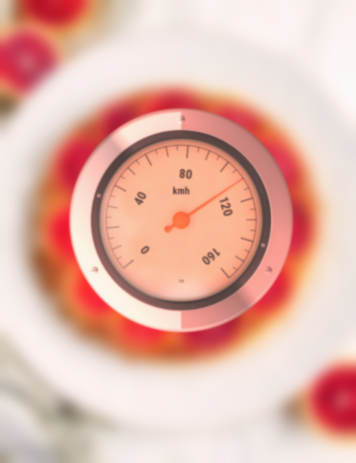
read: 110 km/h
